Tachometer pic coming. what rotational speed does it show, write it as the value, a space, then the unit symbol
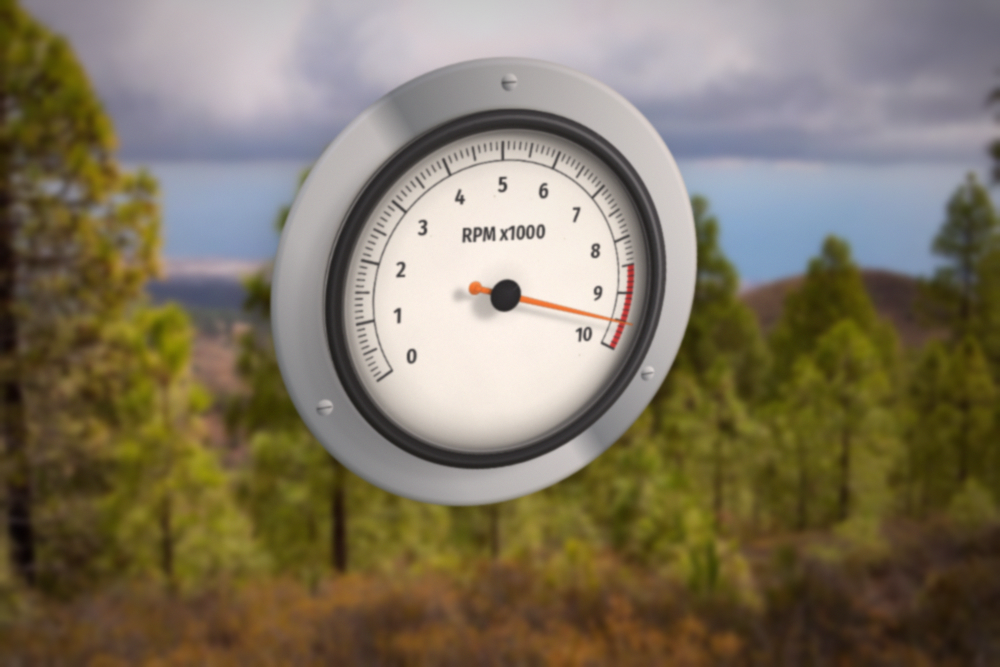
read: 9500 rpm
